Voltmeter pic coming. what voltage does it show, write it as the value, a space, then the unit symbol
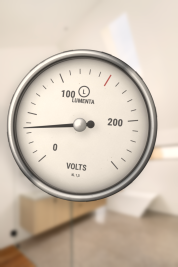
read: 35 V
